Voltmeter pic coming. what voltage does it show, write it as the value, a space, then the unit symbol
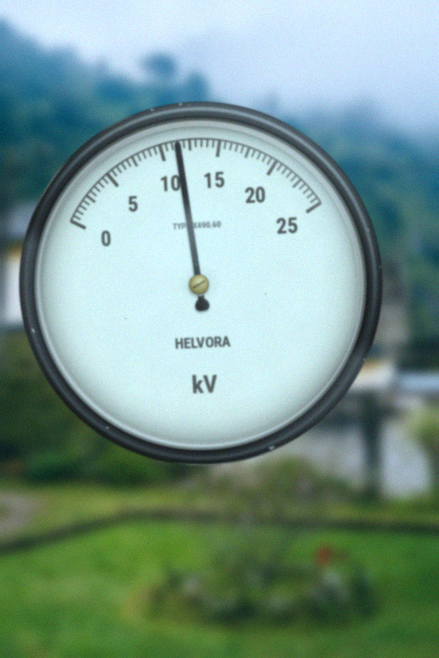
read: 11.5 kV
